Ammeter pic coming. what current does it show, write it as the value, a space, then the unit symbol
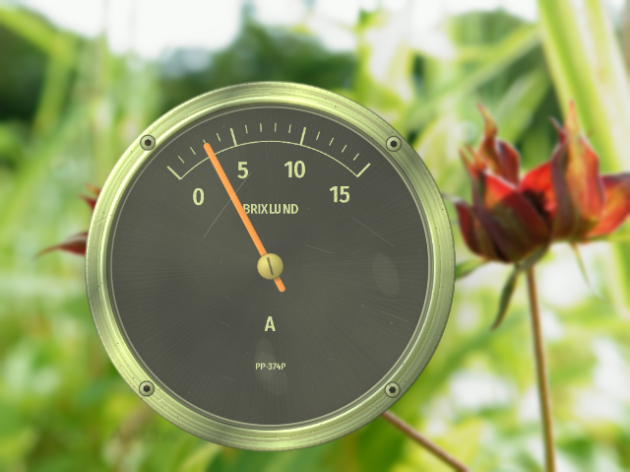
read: 3 A
